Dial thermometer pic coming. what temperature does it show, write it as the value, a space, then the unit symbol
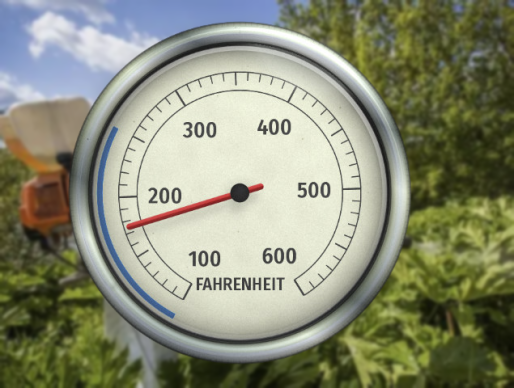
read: 175 °F
